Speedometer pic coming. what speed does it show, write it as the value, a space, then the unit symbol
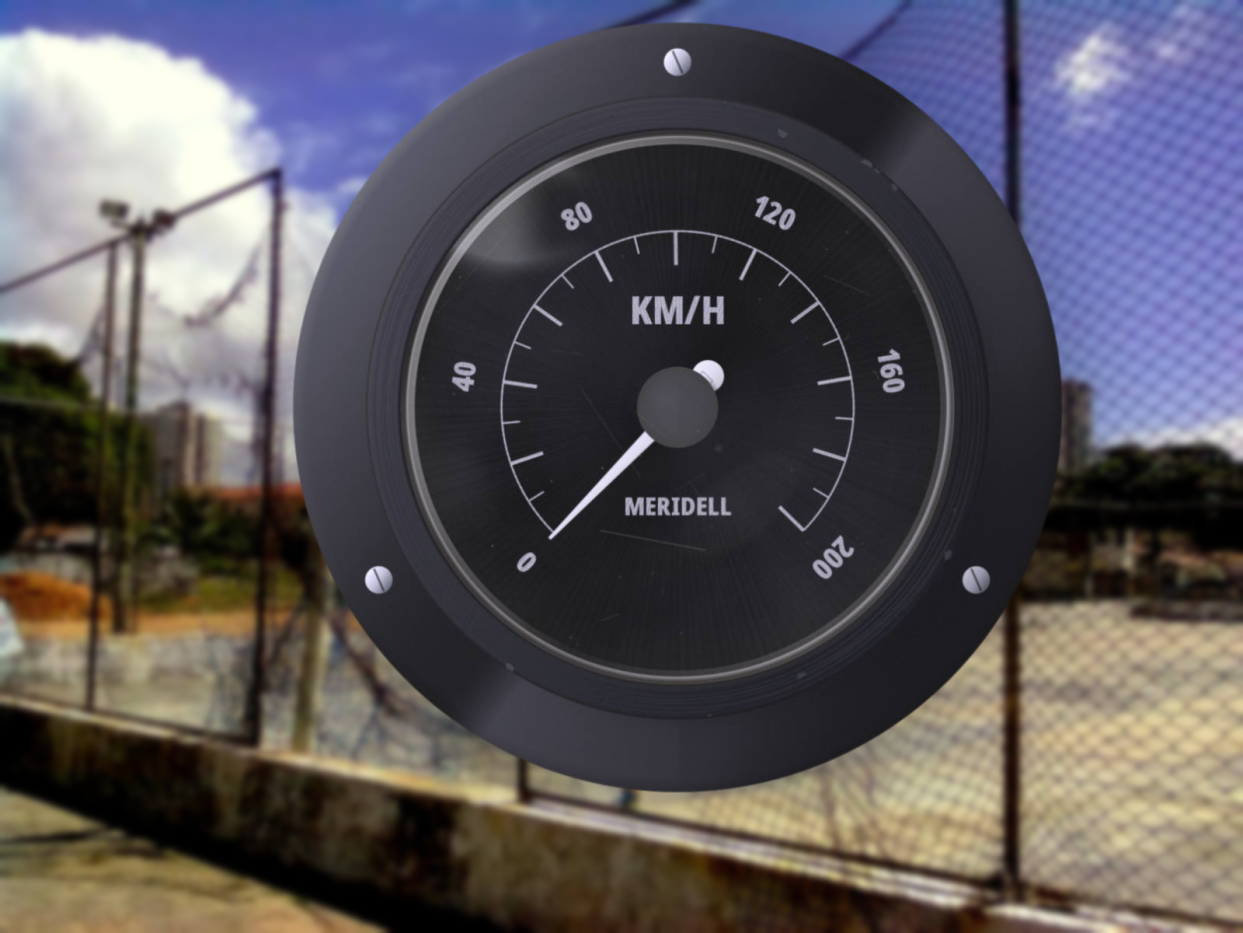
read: 0 km/h
